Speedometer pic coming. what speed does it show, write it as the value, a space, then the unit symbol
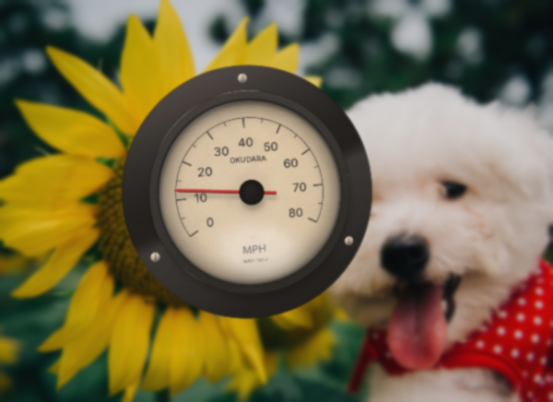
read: 12.5 mph
